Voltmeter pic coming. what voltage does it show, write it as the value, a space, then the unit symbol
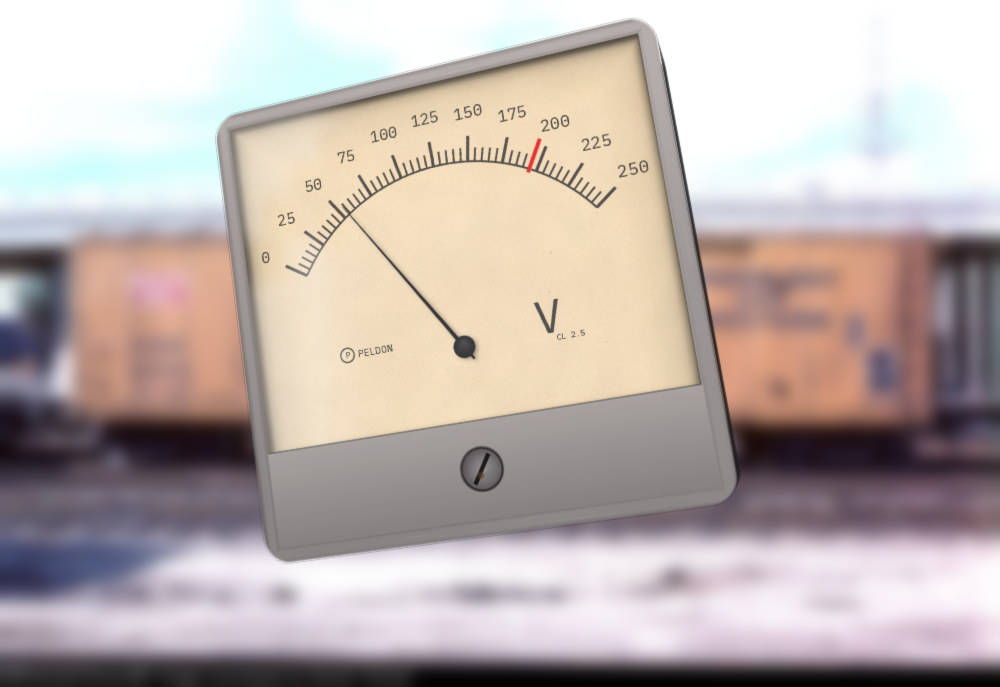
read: 55 V
